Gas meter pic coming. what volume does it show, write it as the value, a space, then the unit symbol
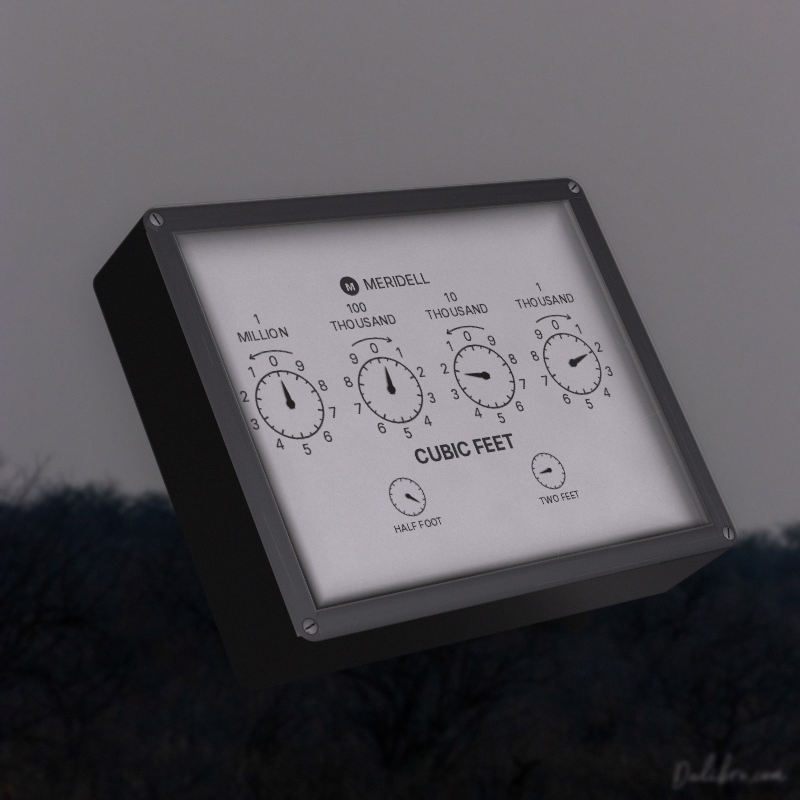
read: 2200 ft³
